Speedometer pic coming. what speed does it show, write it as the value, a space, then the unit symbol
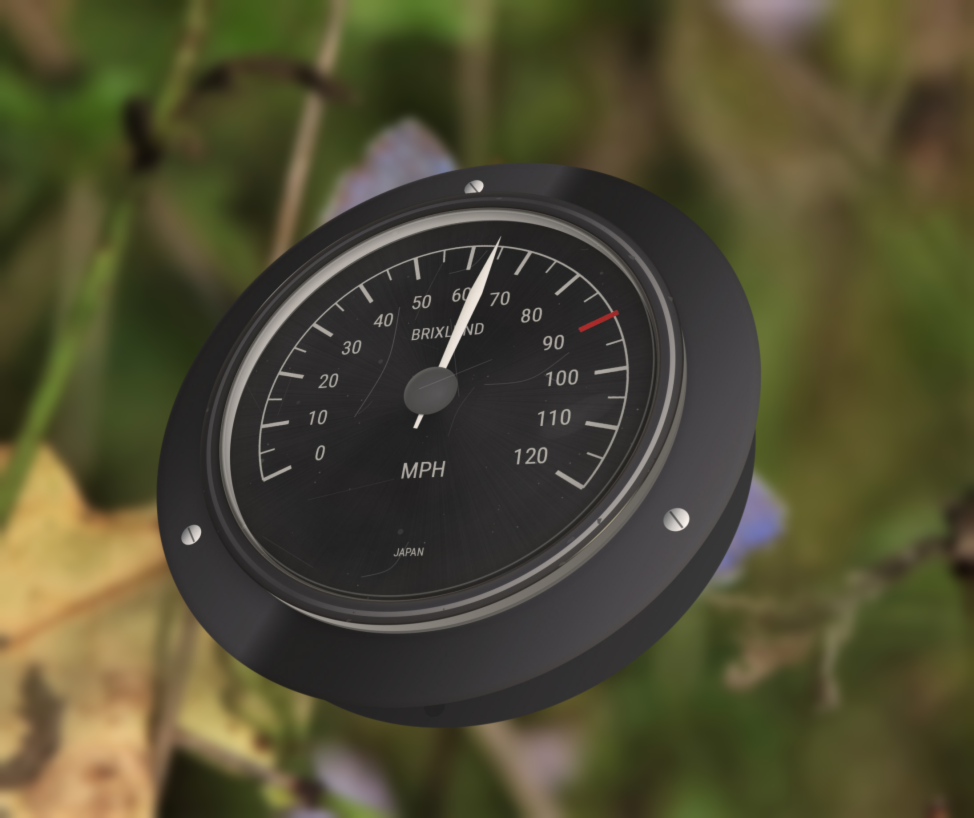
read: 65 mph
